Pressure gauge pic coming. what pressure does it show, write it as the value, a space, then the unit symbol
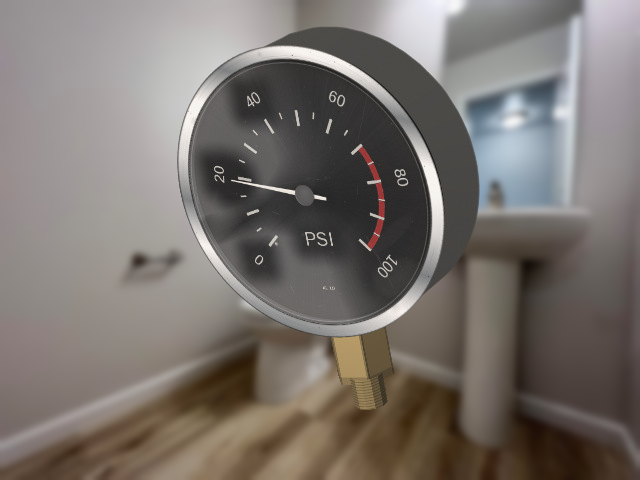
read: 20 psi
